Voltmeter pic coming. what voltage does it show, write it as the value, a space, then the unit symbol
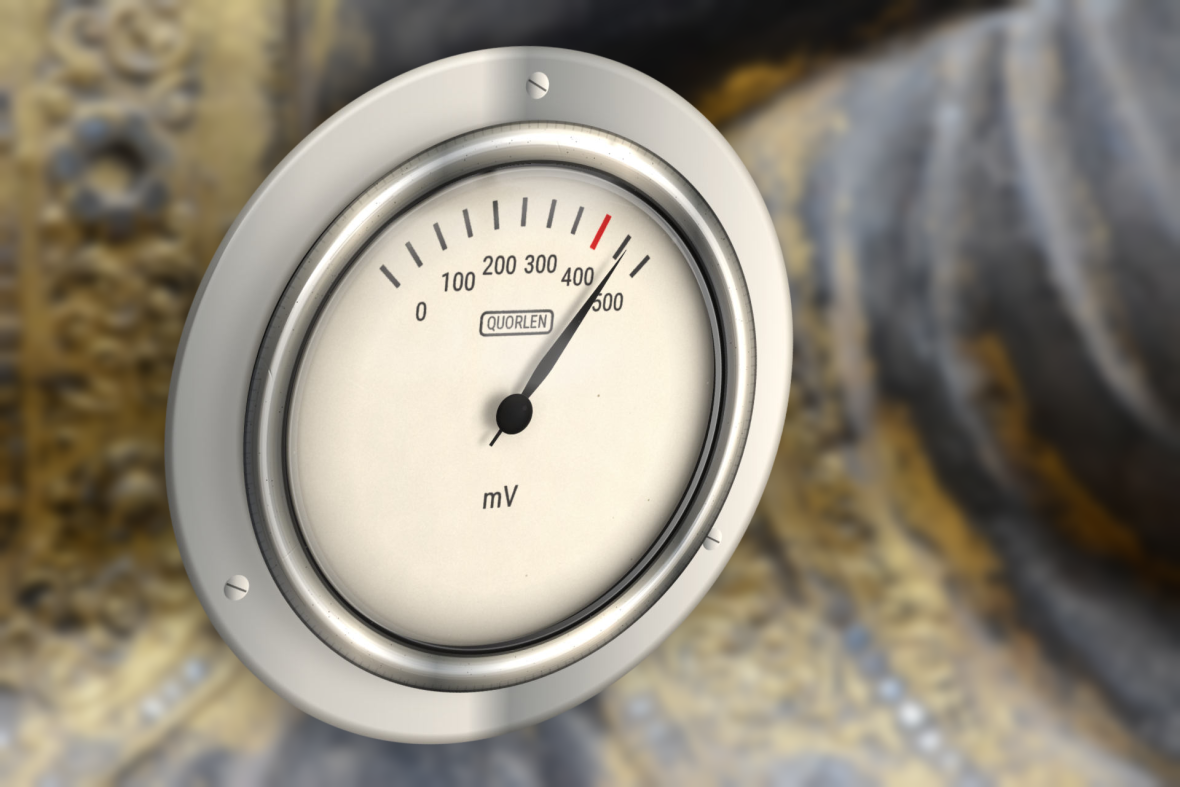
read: 450 mV
